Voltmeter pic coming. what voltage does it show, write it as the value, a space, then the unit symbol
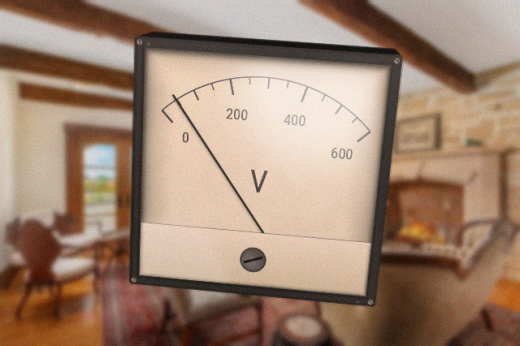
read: 50 V
